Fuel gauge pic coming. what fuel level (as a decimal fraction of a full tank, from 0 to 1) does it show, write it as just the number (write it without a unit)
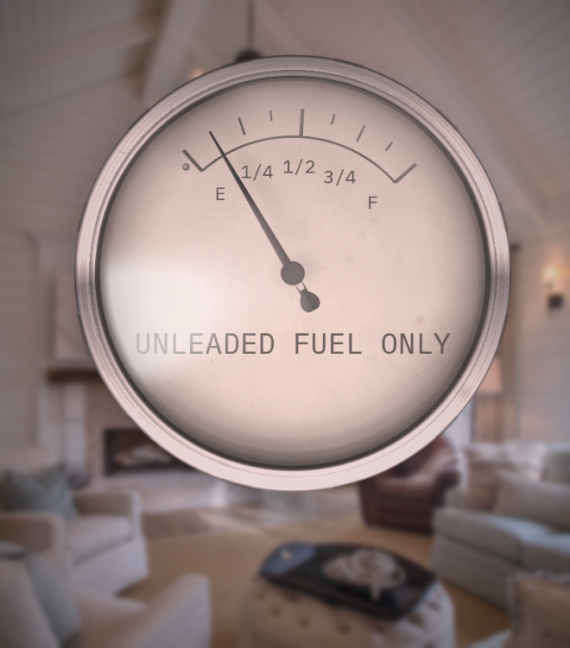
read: 0.125
